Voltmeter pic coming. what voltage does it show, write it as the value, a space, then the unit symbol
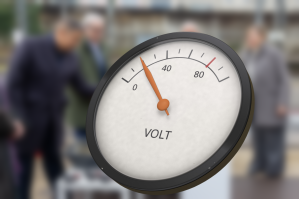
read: 20 V
